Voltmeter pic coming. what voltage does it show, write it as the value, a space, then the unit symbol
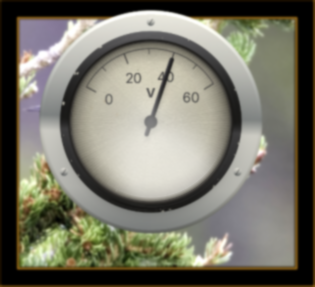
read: 40 V
